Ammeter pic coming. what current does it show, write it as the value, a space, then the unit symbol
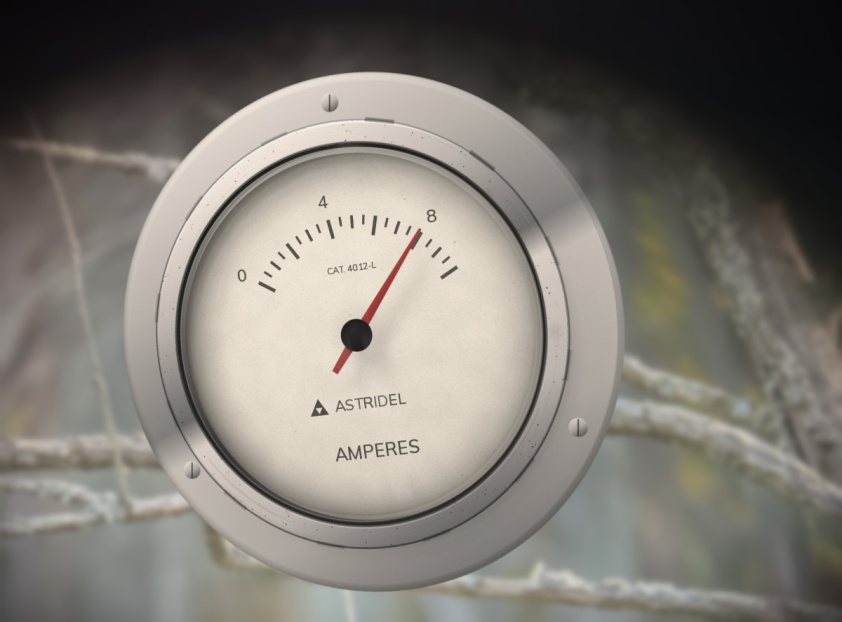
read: 8 A
